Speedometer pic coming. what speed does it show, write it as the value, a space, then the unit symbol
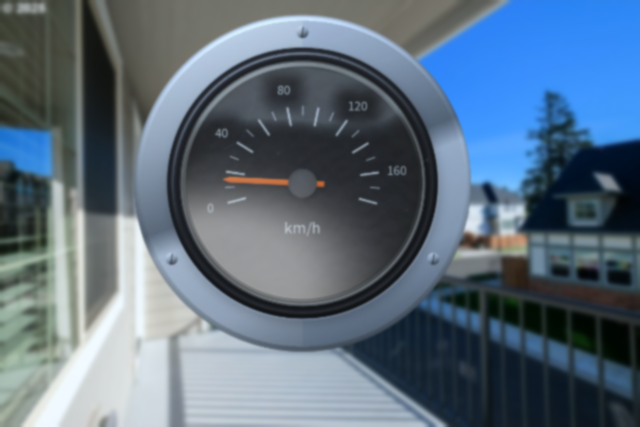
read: 15 km/h
